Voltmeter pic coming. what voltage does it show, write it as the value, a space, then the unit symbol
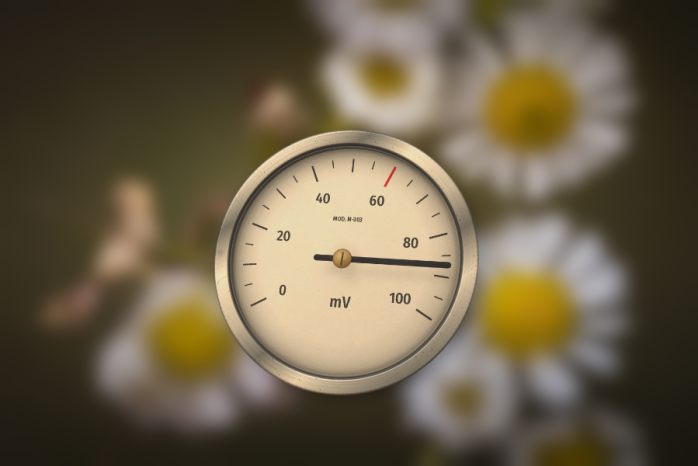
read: 87.5 mV
